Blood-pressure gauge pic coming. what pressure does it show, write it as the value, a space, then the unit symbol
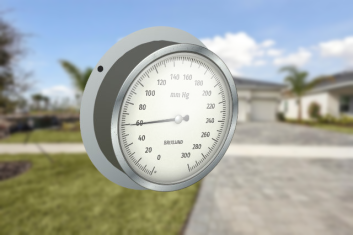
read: 60 mmHg
